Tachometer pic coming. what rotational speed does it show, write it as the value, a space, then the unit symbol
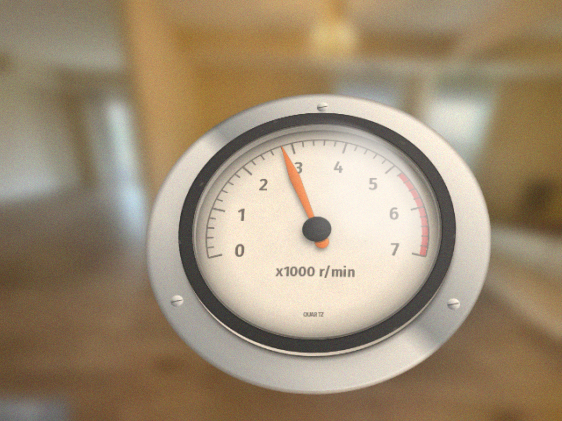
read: 2800 rpm
